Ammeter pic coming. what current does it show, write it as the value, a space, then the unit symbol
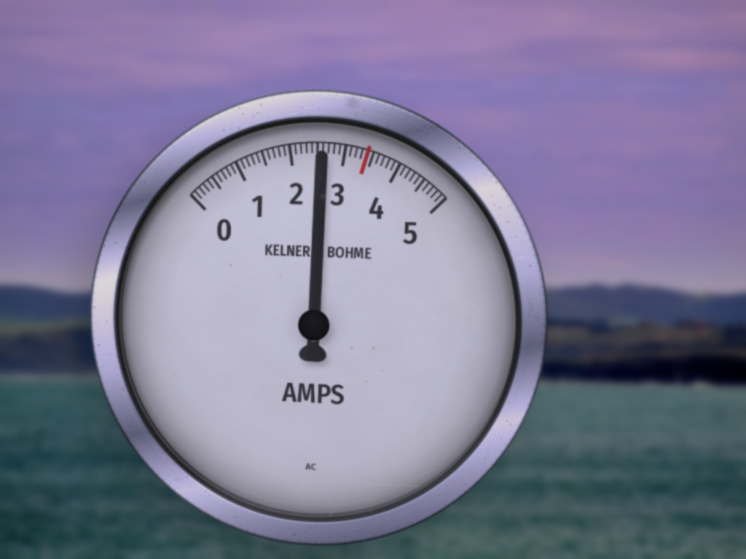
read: 2.6 A
